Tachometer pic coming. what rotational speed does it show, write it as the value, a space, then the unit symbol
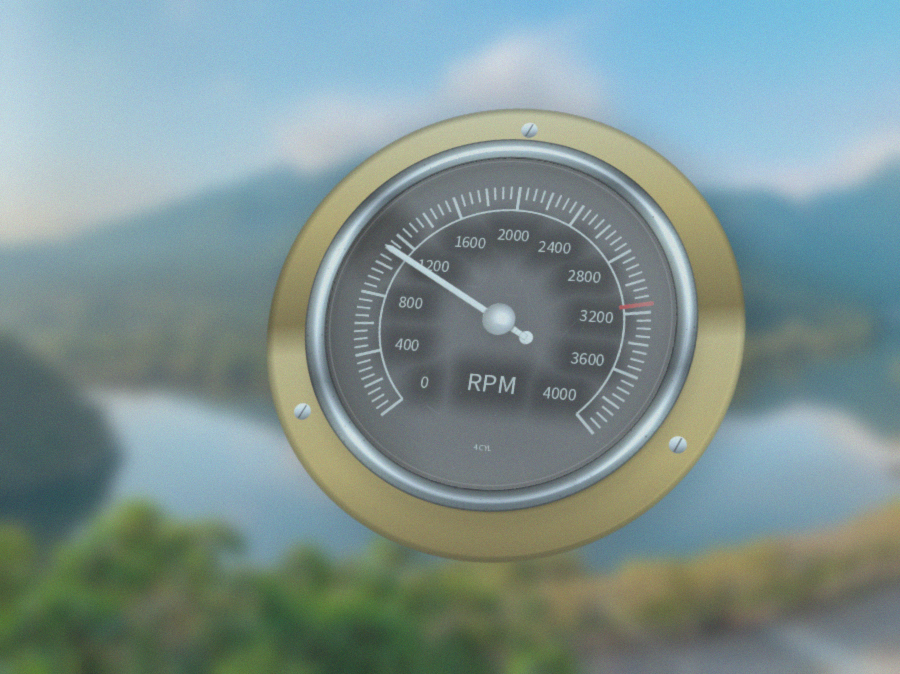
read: 1100 rpm
